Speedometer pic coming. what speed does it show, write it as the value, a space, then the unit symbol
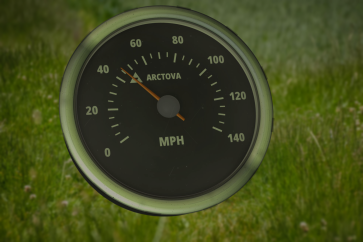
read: 45 mph
